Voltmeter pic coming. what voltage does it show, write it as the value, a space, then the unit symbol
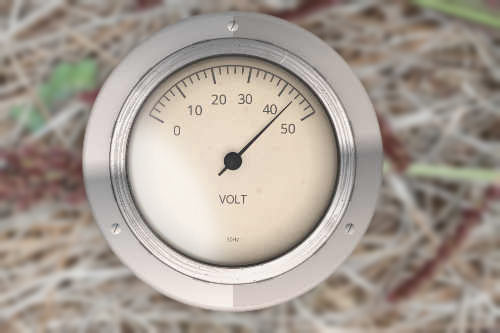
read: 44 V
